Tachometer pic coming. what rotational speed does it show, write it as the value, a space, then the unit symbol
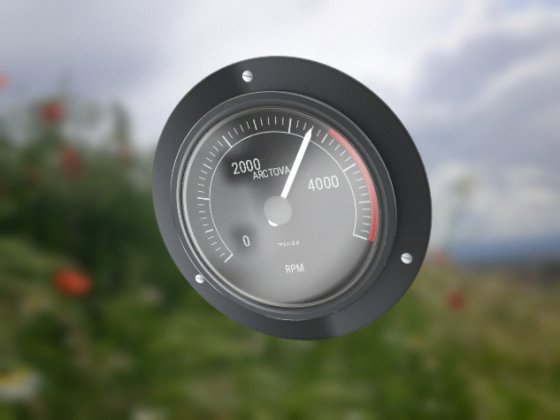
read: 3300 rpm
